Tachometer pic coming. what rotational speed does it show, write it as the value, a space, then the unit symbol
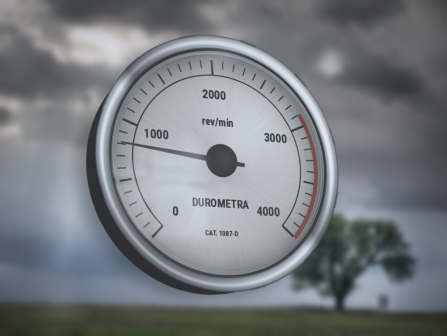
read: 800 rpm
